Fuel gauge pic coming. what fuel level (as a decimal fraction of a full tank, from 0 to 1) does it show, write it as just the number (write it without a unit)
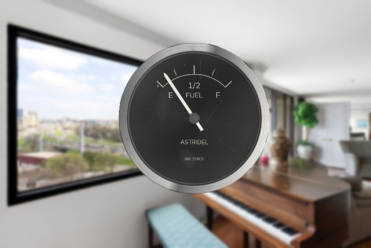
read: 0.125
